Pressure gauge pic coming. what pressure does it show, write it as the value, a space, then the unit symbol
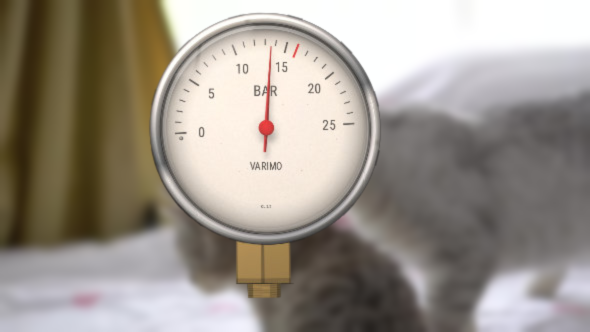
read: 13.5 bar
